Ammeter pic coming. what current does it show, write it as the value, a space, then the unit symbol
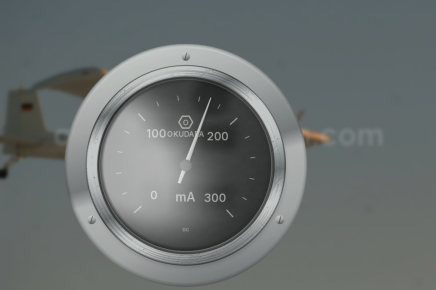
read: 170 mA
